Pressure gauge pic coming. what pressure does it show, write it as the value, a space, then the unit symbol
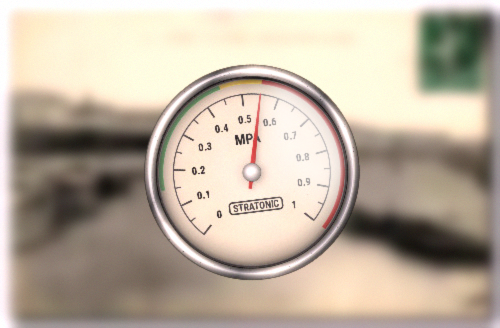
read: 0.55 MPa
